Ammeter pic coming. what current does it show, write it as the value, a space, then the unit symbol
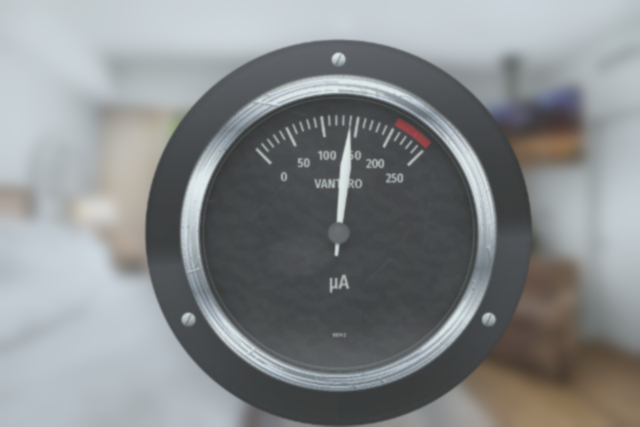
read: 140 µA
